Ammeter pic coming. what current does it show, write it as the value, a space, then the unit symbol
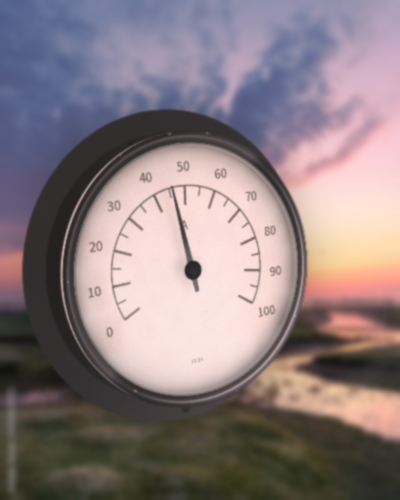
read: 45 A
